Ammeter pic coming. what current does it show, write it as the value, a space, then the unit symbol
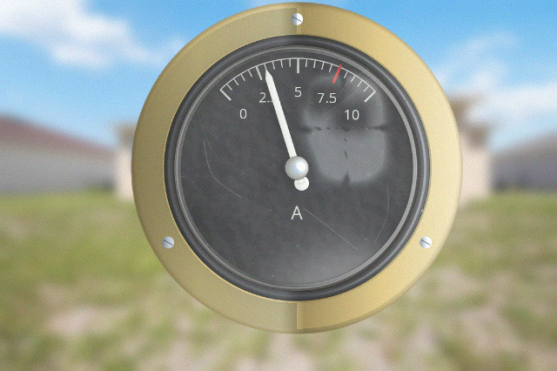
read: 3 A
